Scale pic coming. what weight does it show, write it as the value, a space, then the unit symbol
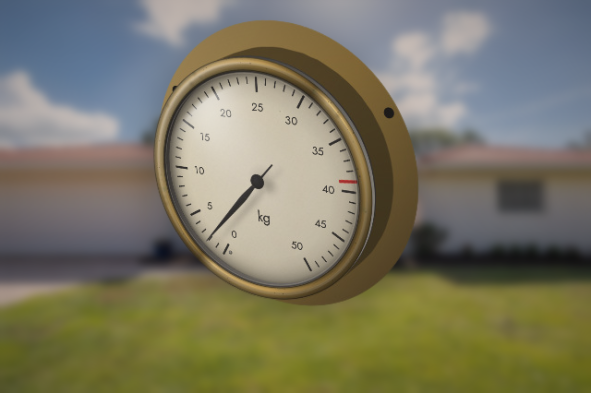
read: 2 kg
